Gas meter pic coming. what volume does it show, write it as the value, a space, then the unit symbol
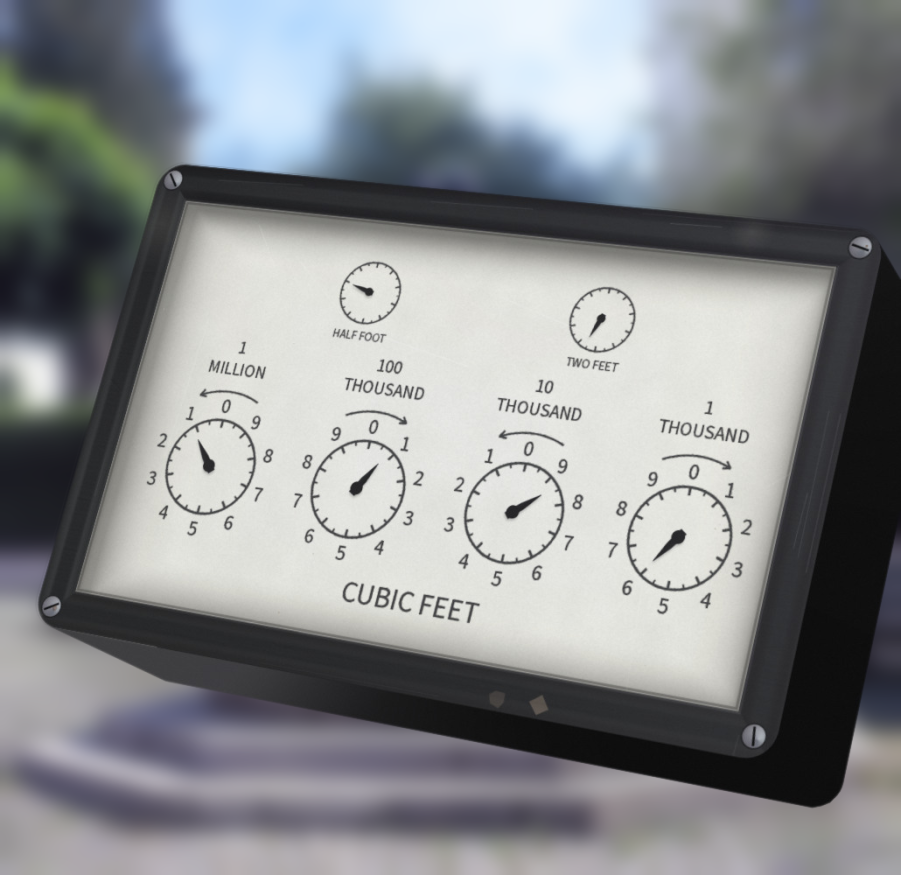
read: 108600 ft³
